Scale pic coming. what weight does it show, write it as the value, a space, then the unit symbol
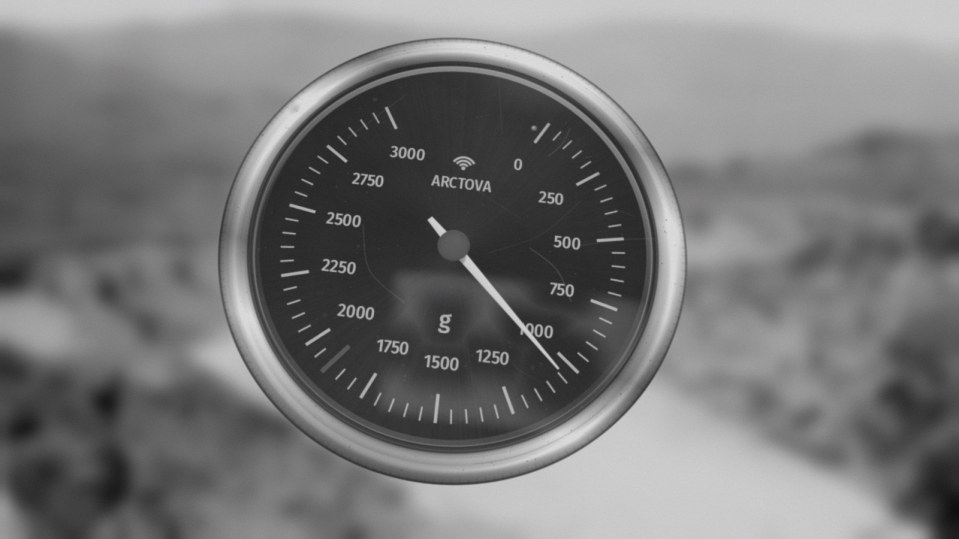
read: 1050 g
